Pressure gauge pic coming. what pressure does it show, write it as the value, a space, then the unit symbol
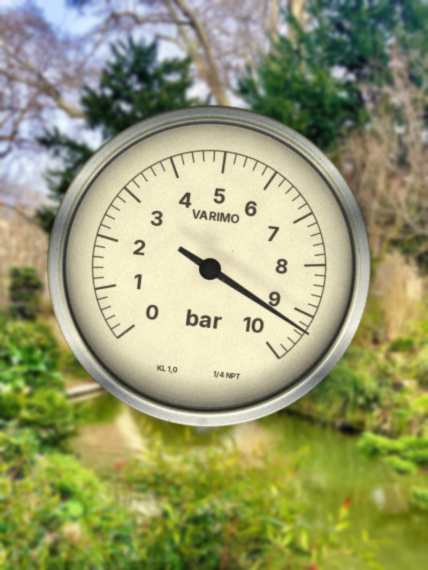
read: 9.3 bar
